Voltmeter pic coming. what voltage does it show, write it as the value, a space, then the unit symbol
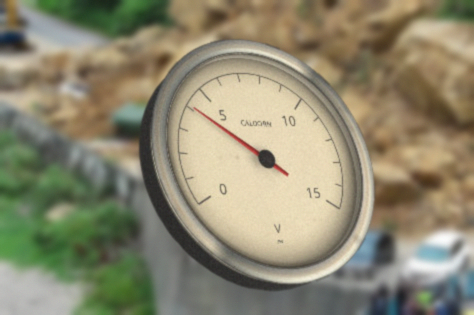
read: 4 V
